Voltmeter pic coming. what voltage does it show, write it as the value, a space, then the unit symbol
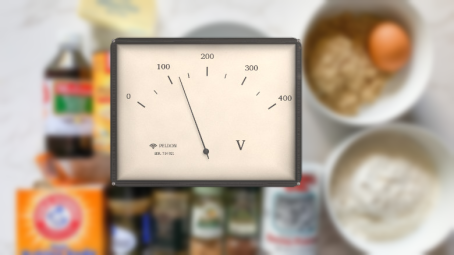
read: 125 V
